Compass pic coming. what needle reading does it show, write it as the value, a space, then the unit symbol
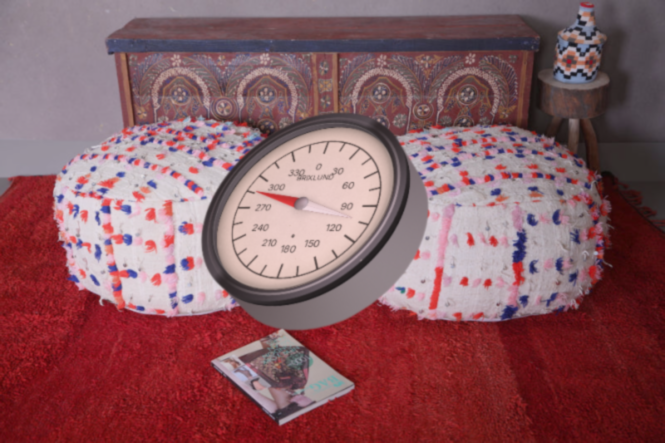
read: 285 °
